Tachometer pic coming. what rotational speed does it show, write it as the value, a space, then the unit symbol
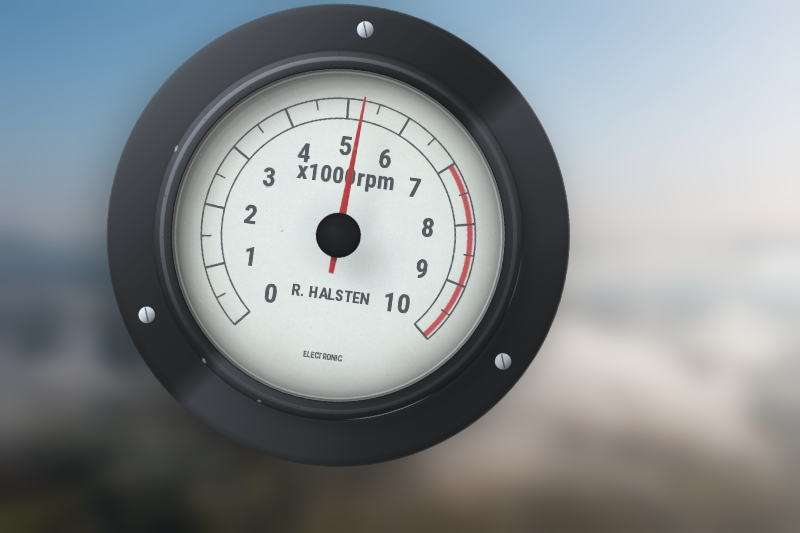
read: 5250 rpm
